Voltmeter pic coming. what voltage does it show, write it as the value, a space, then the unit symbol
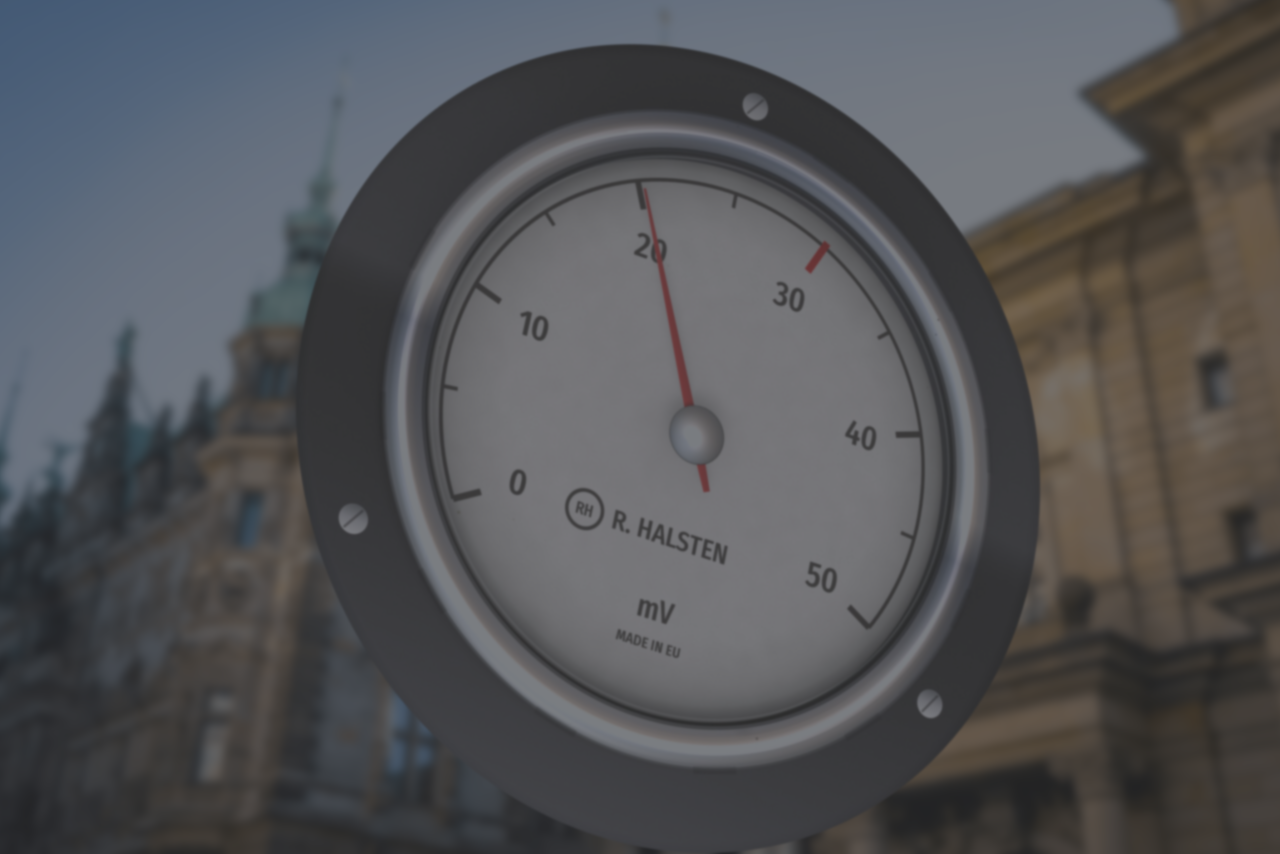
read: 20 mV
